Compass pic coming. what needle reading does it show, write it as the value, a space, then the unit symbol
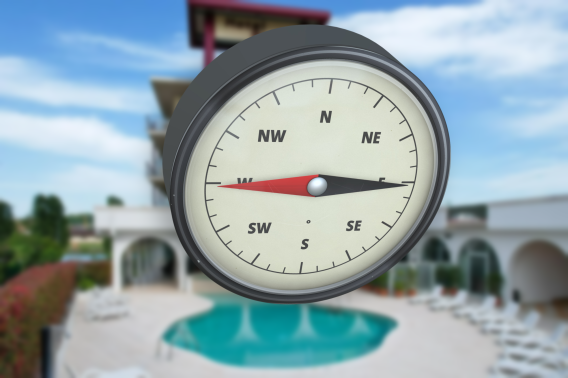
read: 270 °
